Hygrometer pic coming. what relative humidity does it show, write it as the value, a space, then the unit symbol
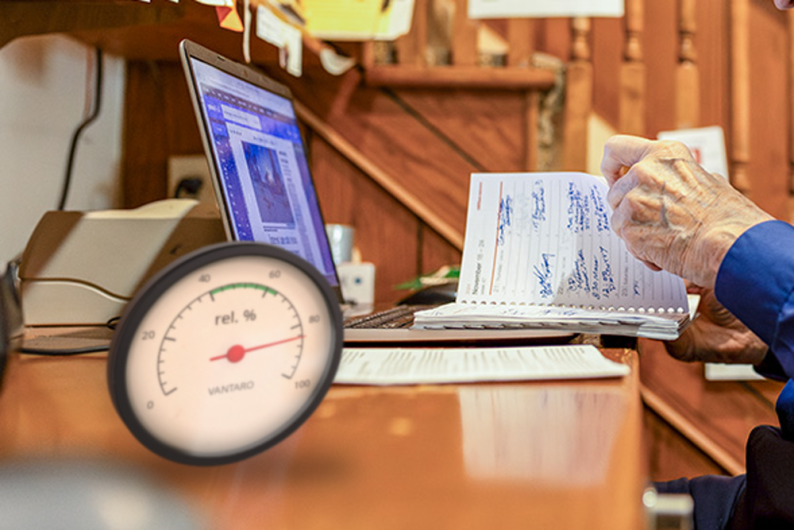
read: 84 %
